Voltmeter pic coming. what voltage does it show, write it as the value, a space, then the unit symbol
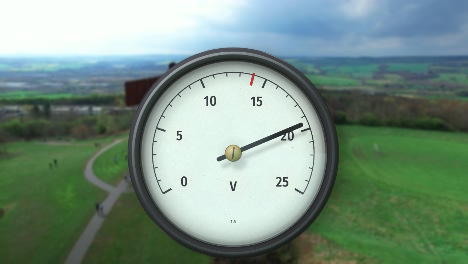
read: 19.5 V
